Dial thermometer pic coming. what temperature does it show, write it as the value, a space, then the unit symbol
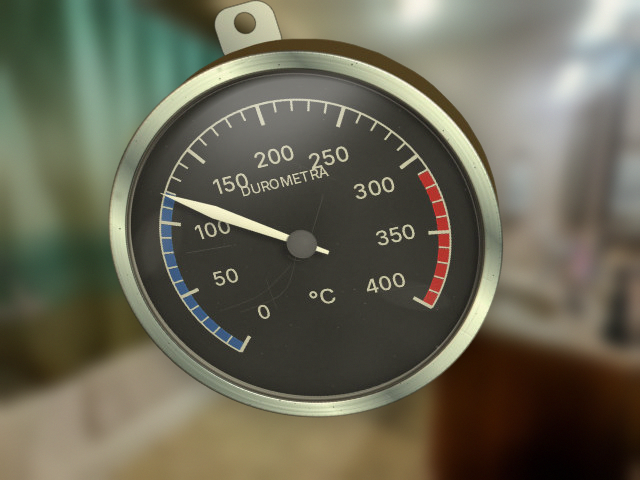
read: 120 °C
